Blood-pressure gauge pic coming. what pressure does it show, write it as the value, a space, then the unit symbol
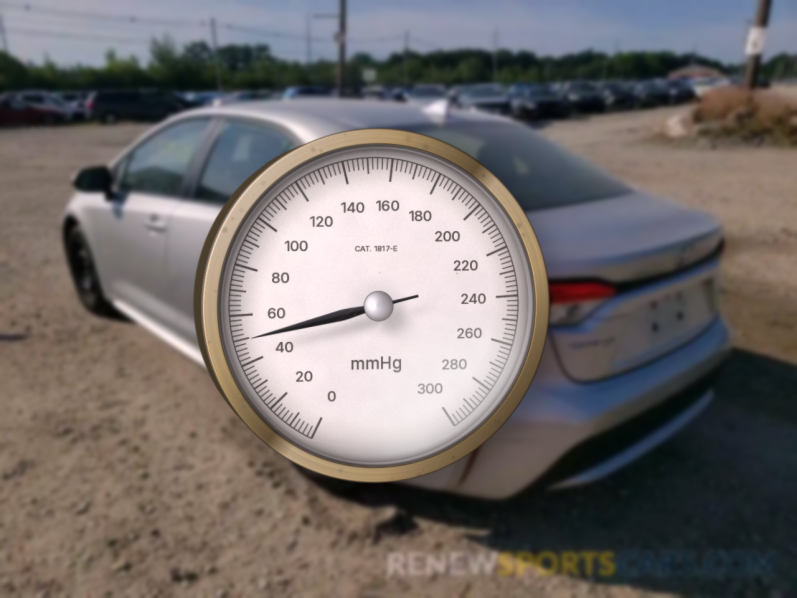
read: 50 mmHg
